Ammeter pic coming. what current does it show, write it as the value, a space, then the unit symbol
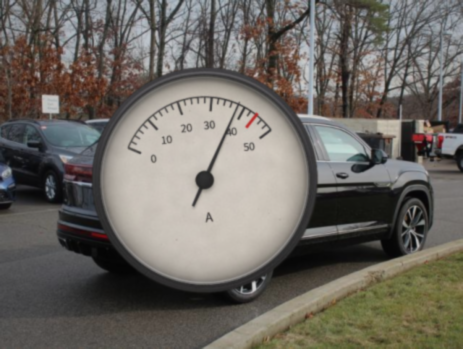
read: 38 A
